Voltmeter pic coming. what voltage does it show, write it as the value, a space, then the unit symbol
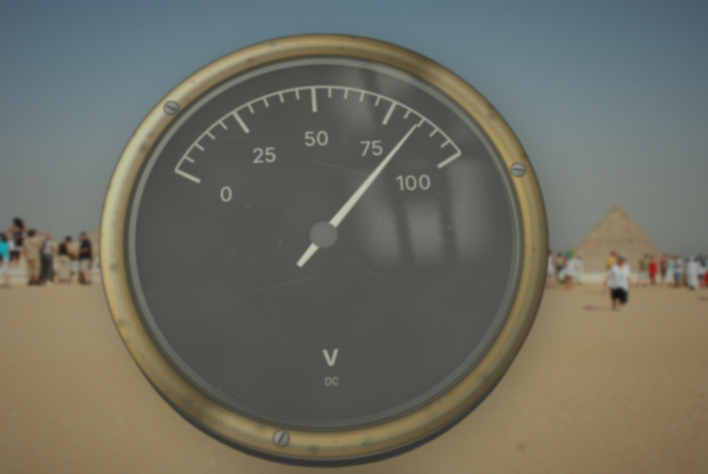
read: 85 V
